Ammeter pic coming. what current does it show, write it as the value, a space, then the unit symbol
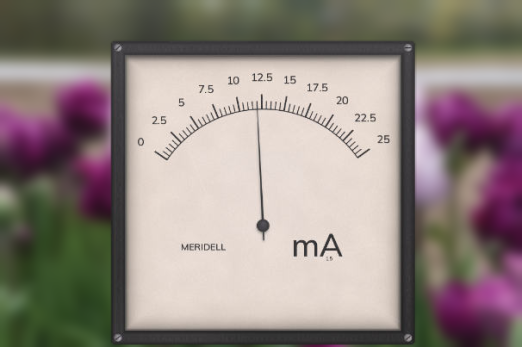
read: 12 mA
